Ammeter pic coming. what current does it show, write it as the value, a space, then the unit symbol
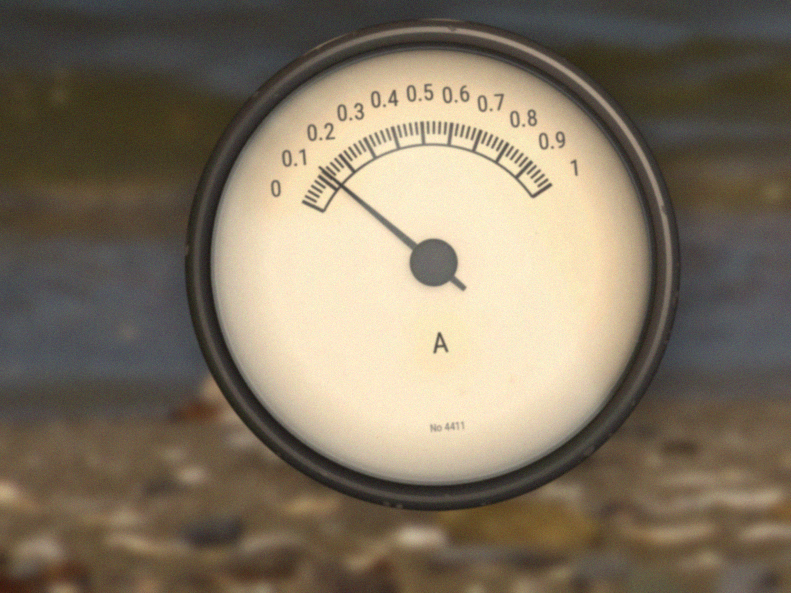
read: 0.12 A
